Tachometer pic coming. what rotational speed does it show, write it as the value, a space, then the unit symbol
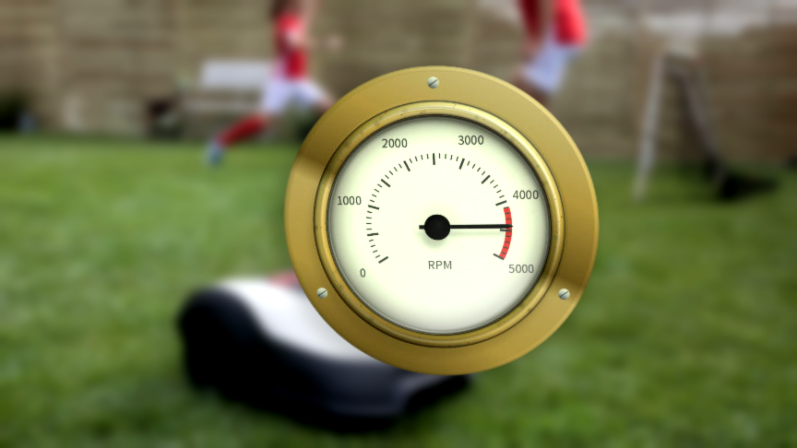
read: 4400 rpm
